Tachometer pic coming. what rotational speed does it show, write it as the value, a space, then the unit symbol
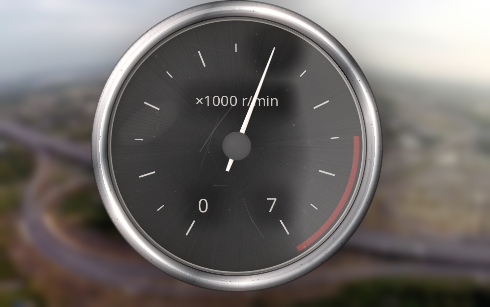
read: 4000 rpm
